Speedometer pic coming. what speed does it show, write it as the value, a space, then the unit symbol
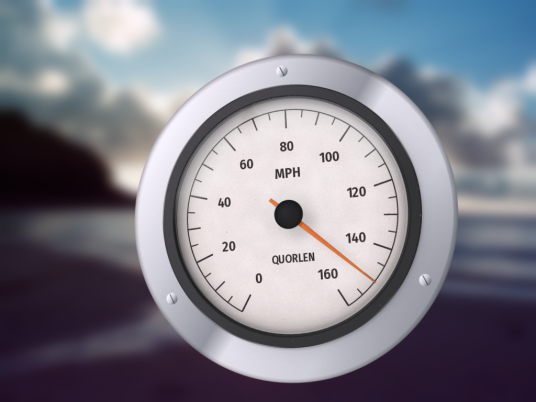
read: 150 mph
